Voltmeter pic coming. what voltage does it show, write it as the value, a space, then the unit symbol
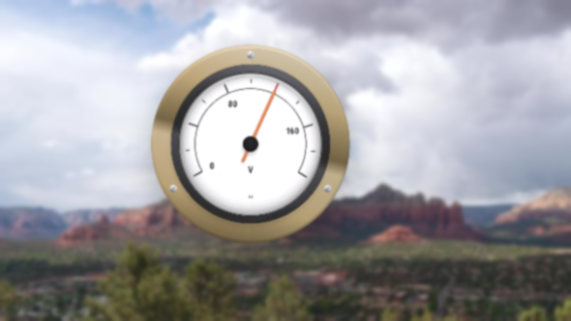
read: 120 V
